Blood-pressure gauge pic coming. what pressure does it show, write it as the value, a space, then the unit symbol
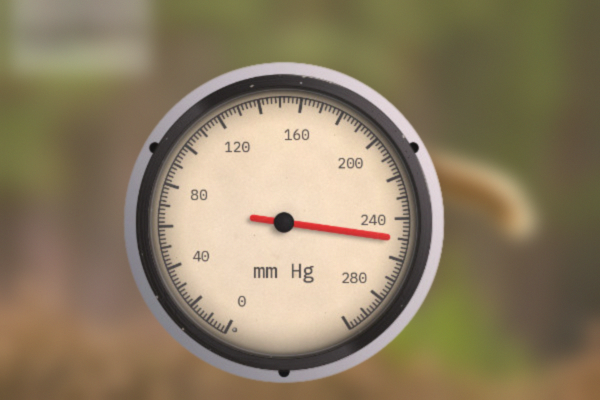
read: 250 mmHg
